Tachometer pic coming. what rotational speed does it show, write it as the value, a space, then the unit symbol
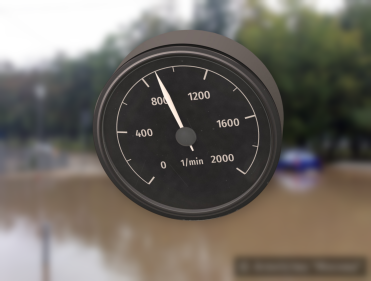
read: 900 rpm
